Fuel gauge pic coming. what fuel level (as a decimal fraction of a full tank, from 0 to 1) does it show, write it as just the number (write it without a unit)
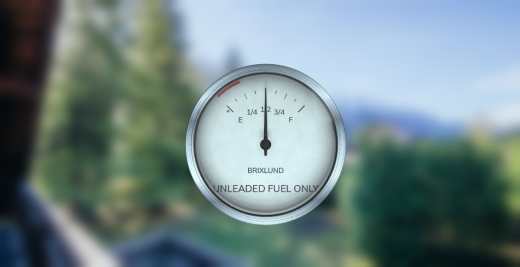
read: 0.5
